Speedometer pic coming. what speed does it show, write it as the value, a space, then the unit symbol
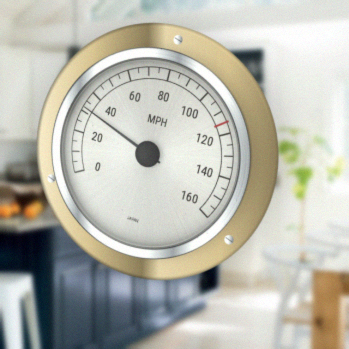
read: 32.5 mph
